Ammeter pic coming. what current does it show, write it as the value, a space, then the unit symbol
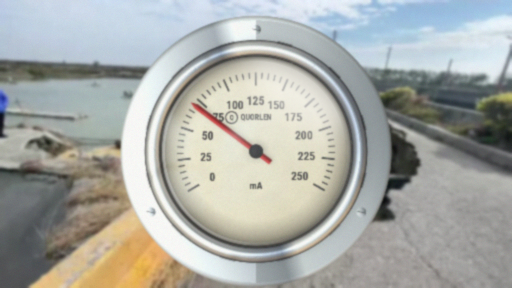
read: 70 mA
